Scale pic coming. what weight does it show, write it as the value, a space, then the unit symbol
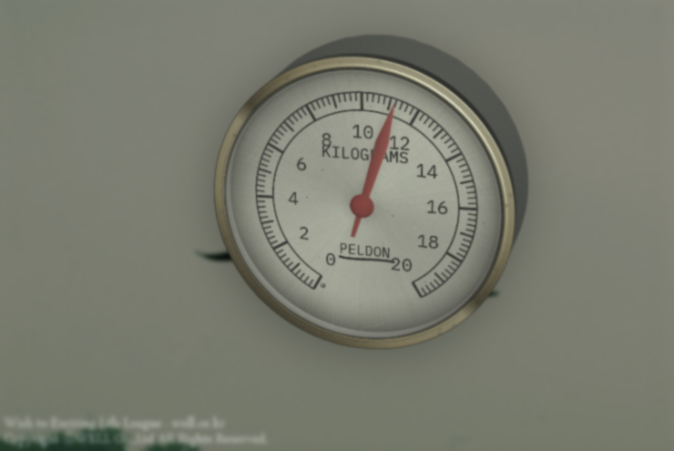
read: 11.2 kg
